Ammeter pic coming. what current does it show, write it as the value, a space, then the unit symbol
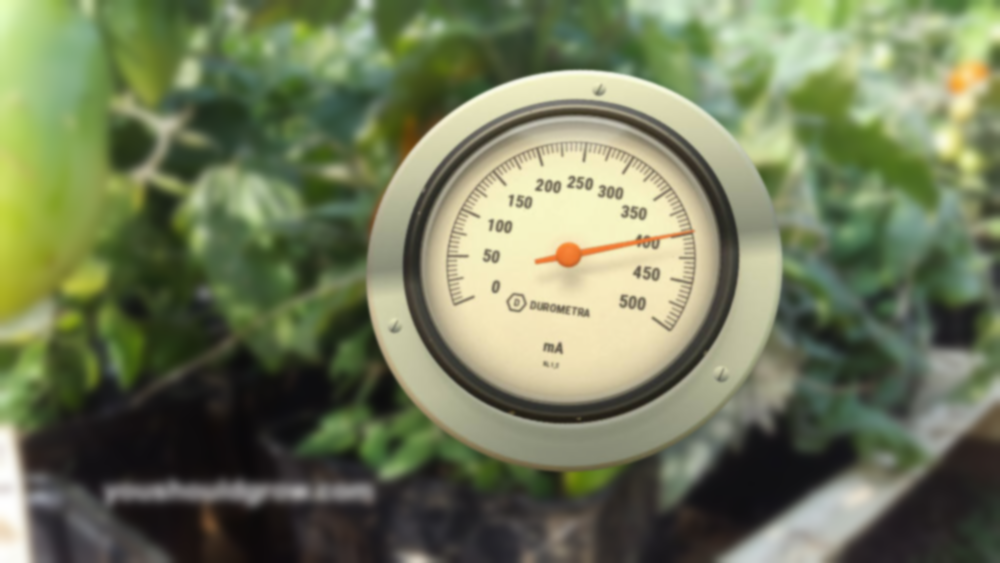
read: 400 mA
